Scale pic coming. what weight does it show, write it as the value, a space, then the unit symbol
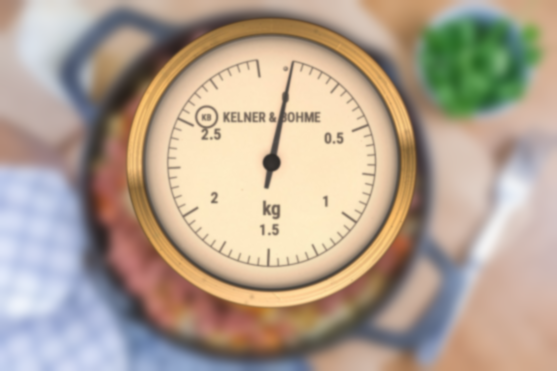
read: 0 kg
